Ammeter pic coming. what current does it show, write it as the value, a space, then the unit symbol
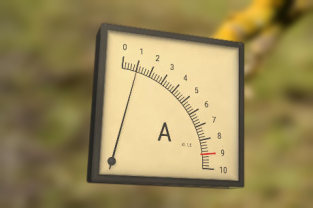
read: 1 A
